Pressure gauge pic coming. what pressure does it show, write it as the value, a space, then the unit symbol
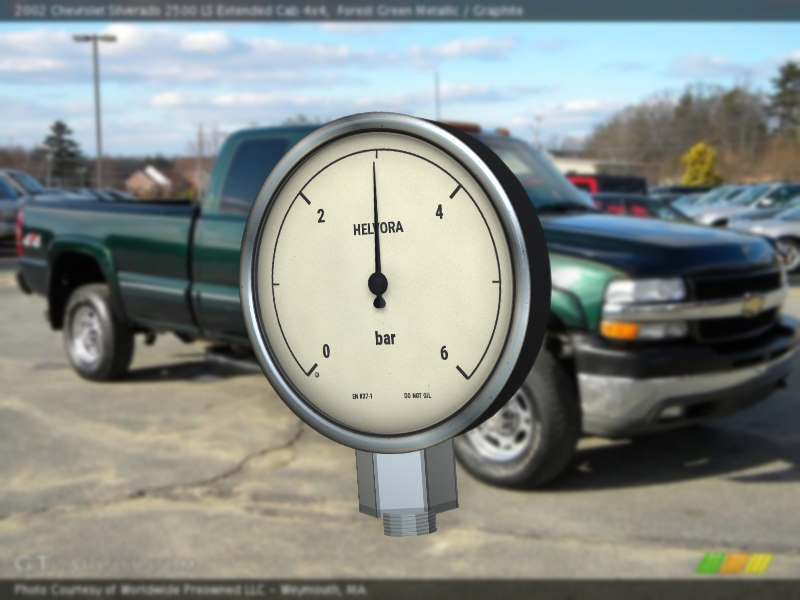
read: 3 bar
